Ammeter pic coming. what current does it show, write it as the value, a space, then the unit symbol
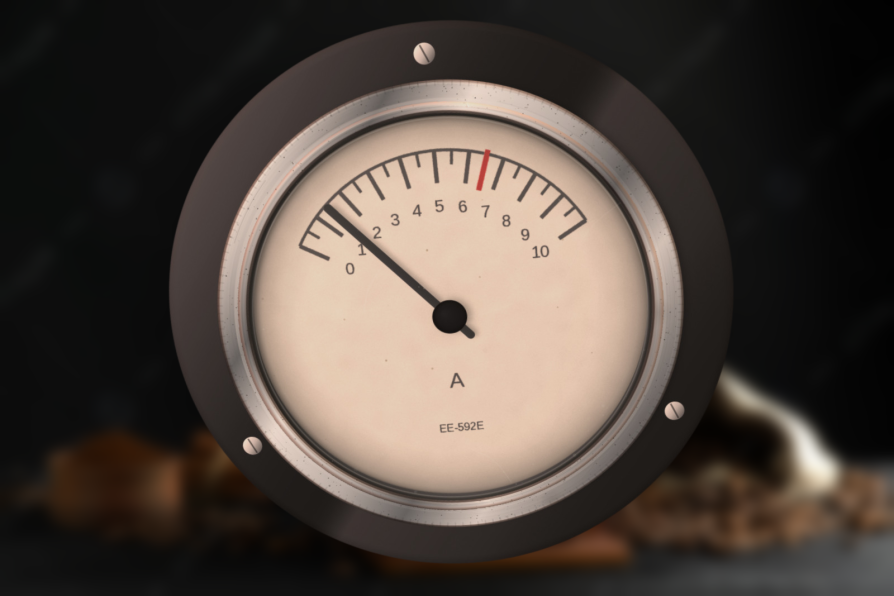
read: 1.5 A
